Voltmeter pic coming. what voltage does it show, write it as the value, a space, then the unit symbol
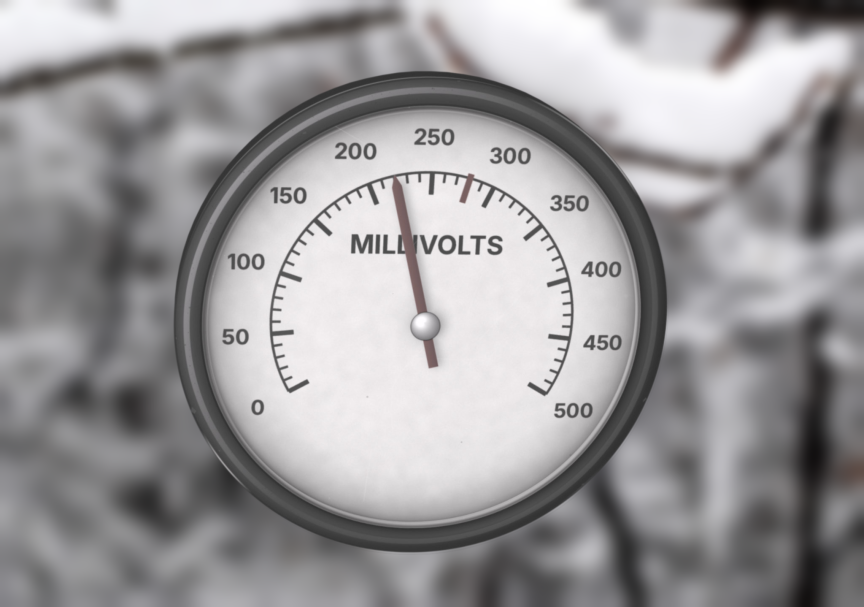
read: 220 mV
